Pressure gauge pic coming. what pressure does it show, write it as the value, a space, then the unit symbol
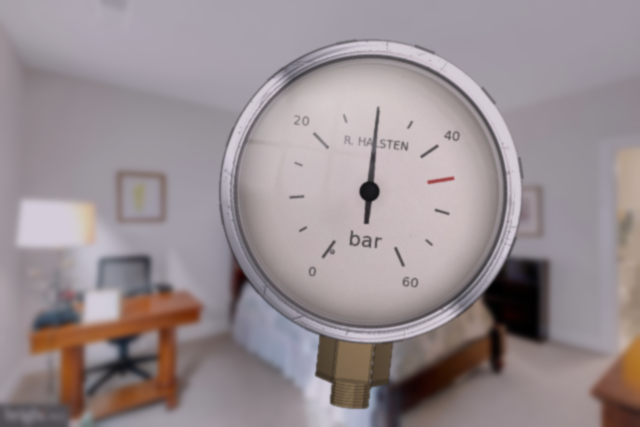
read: 30 bar
